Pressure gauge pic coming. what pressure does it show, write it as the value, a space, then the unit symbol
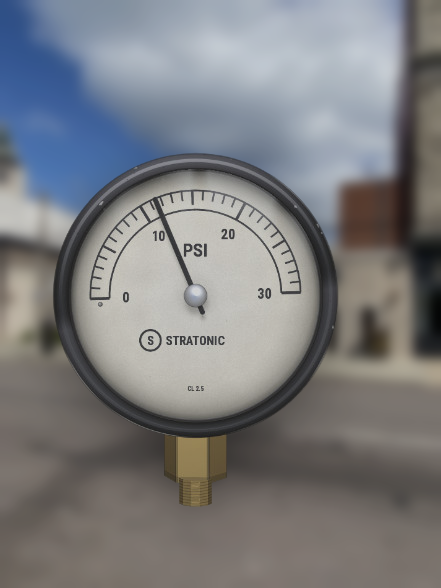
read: 11.5 psi
